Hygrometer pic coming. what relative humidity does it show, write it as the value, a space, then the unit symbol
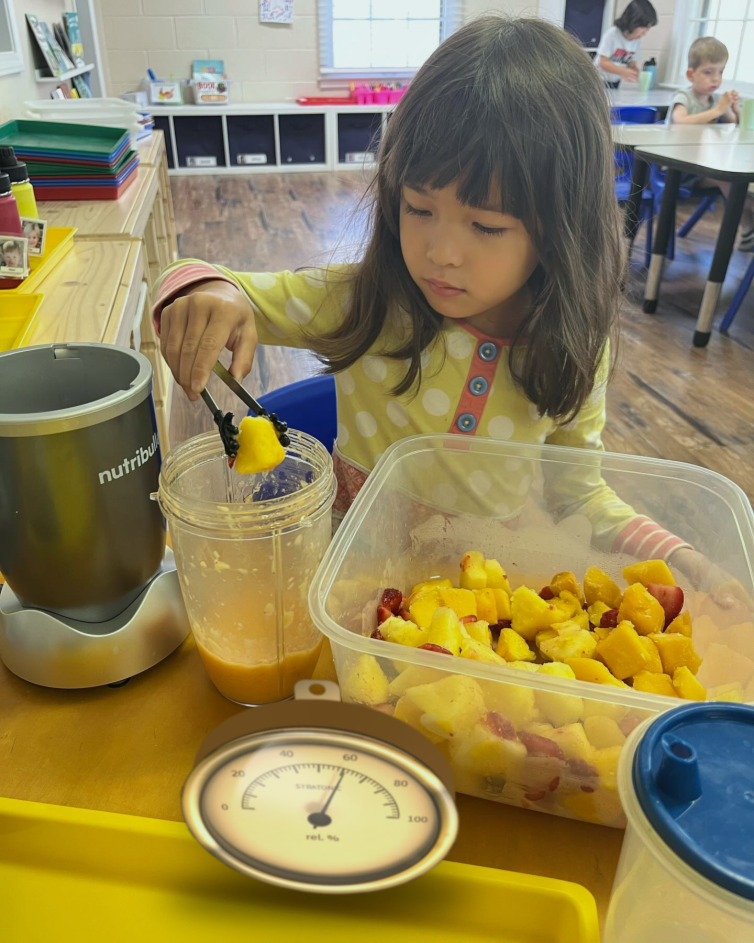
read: 60 %
